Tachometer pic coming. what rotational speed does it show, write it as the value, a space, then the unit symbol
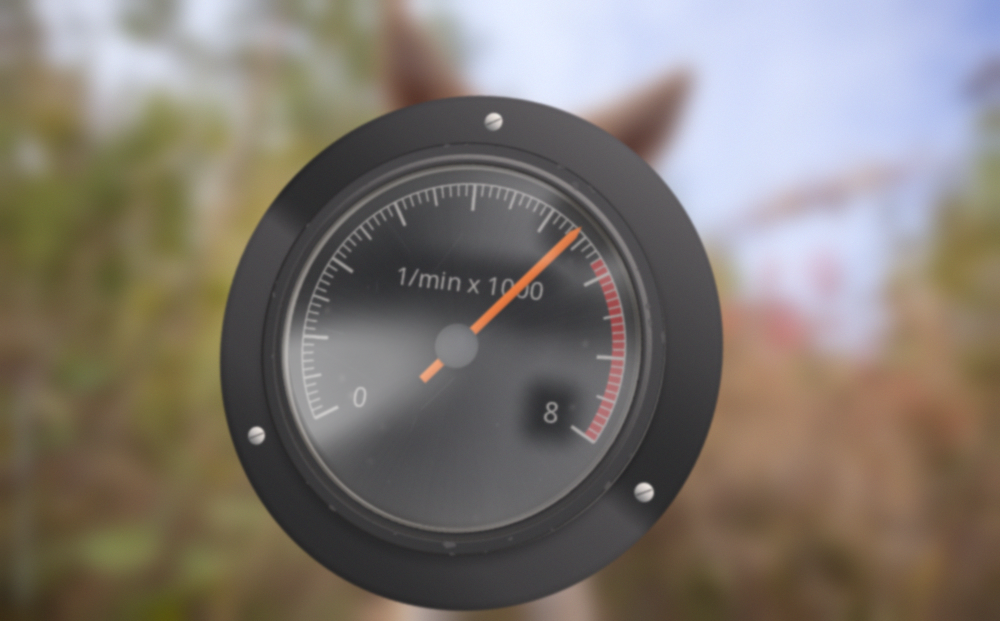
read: 5400 rpm
